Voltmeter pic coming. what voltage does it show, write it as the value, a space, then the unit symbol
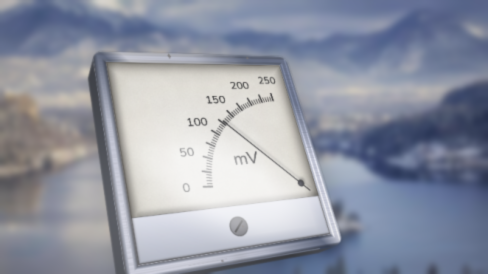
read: 125 mV
